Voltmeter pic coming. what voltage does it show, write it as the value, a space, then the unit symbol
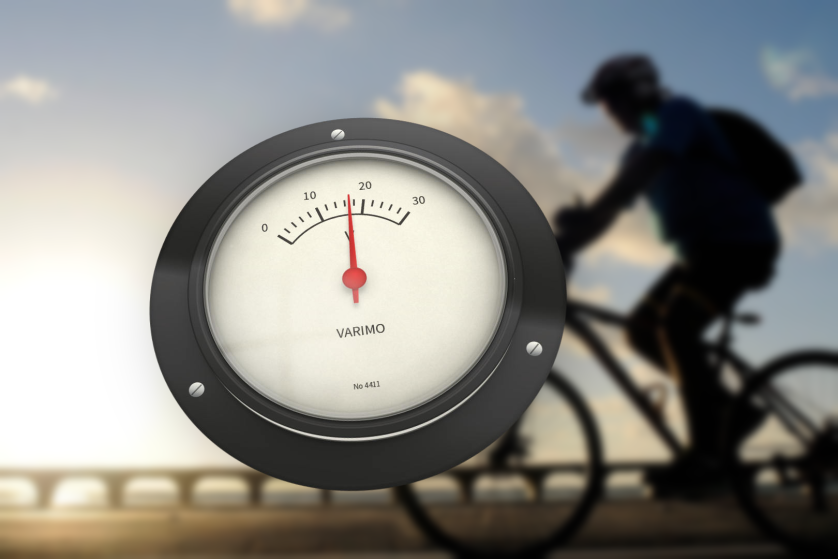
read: 17 V
